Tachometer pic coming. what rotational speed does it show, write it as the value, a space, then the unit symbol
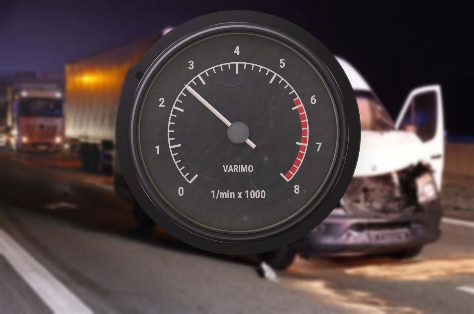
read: 2600 rpm
